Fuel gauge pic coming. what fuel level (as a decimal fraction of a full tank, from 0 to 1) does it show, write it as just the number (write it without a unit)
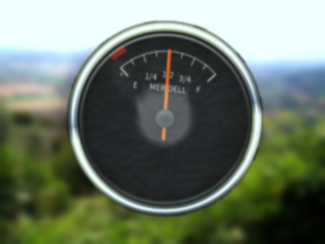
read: 0.5
